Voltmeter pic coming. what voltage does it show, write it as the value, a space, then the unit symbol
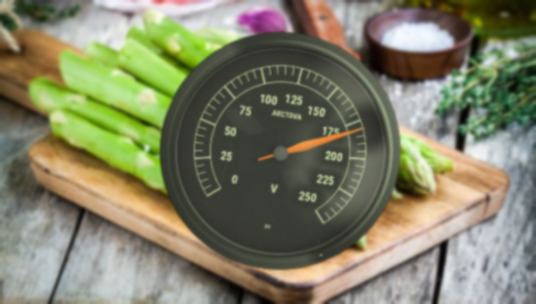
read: 180 V
